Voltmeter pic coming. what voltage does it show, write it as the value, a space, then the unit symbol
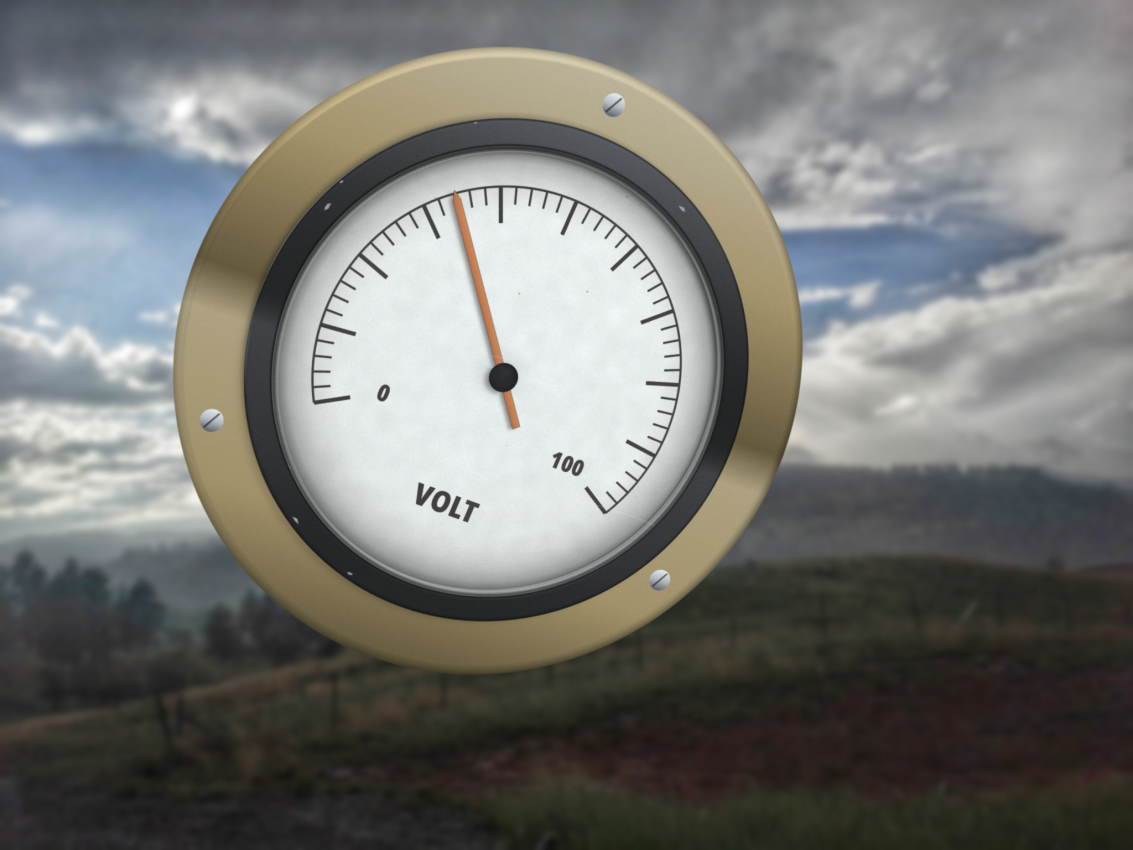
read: 34 V
